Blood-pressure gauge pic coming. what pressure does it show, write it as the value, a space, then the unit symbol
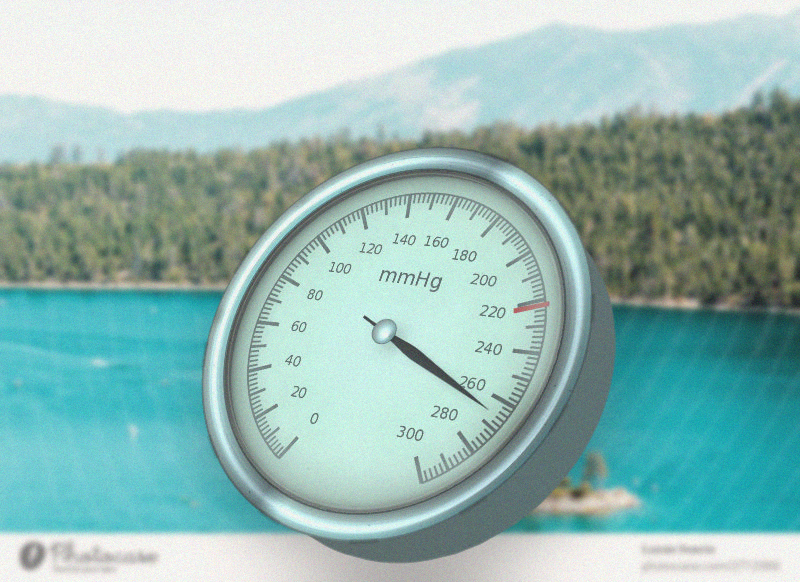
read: 266 mmHg
